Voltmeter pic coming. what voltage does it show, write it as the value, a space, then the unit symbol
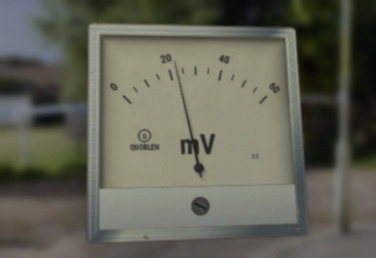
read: 22.5 mV
